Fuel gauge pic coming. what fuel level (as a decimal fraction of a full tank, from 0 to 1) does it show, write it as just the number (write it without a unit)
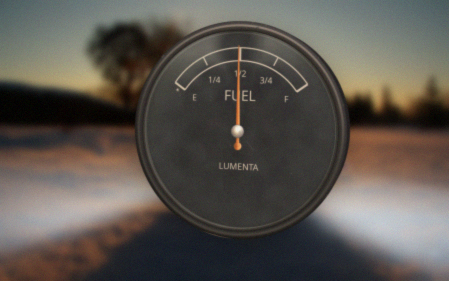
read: 0.5
